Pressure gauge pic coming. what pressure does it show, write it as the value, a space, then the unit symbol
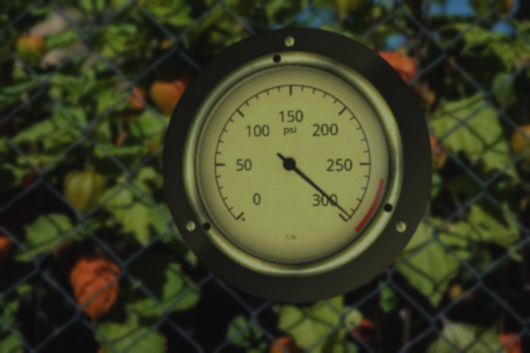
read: 295 psi
